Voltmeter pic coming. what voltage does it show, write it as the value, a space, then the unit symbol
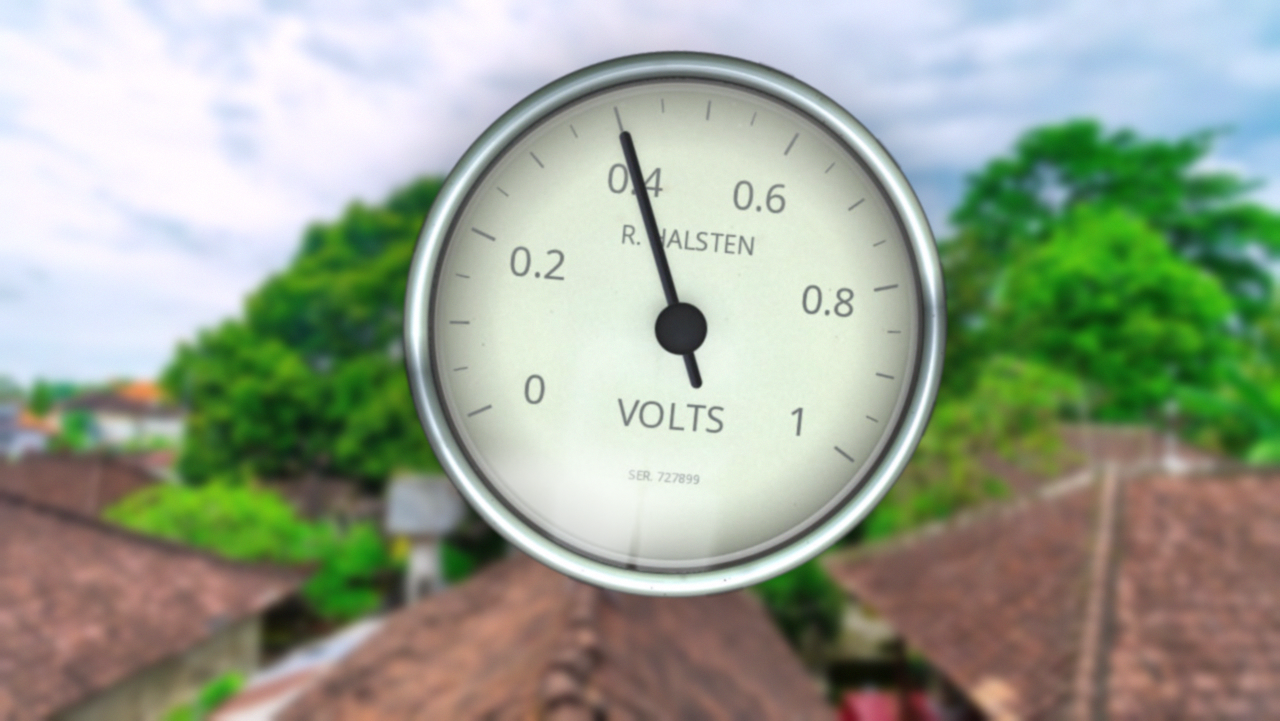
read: 0.4 V
